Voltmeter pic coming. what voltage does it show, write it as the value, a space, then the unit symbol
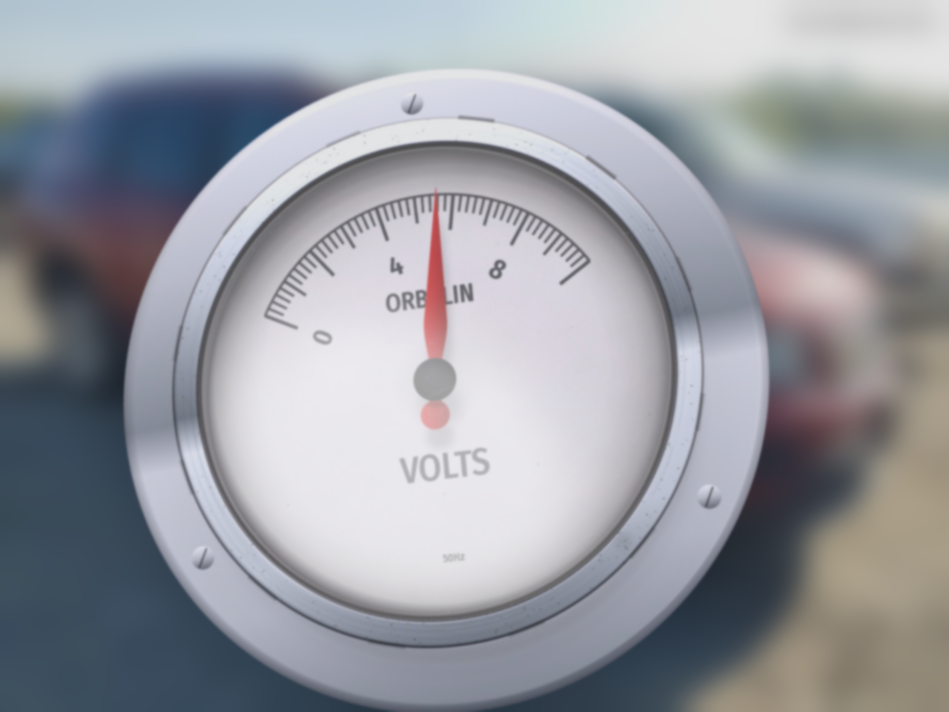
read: 5.6 V
